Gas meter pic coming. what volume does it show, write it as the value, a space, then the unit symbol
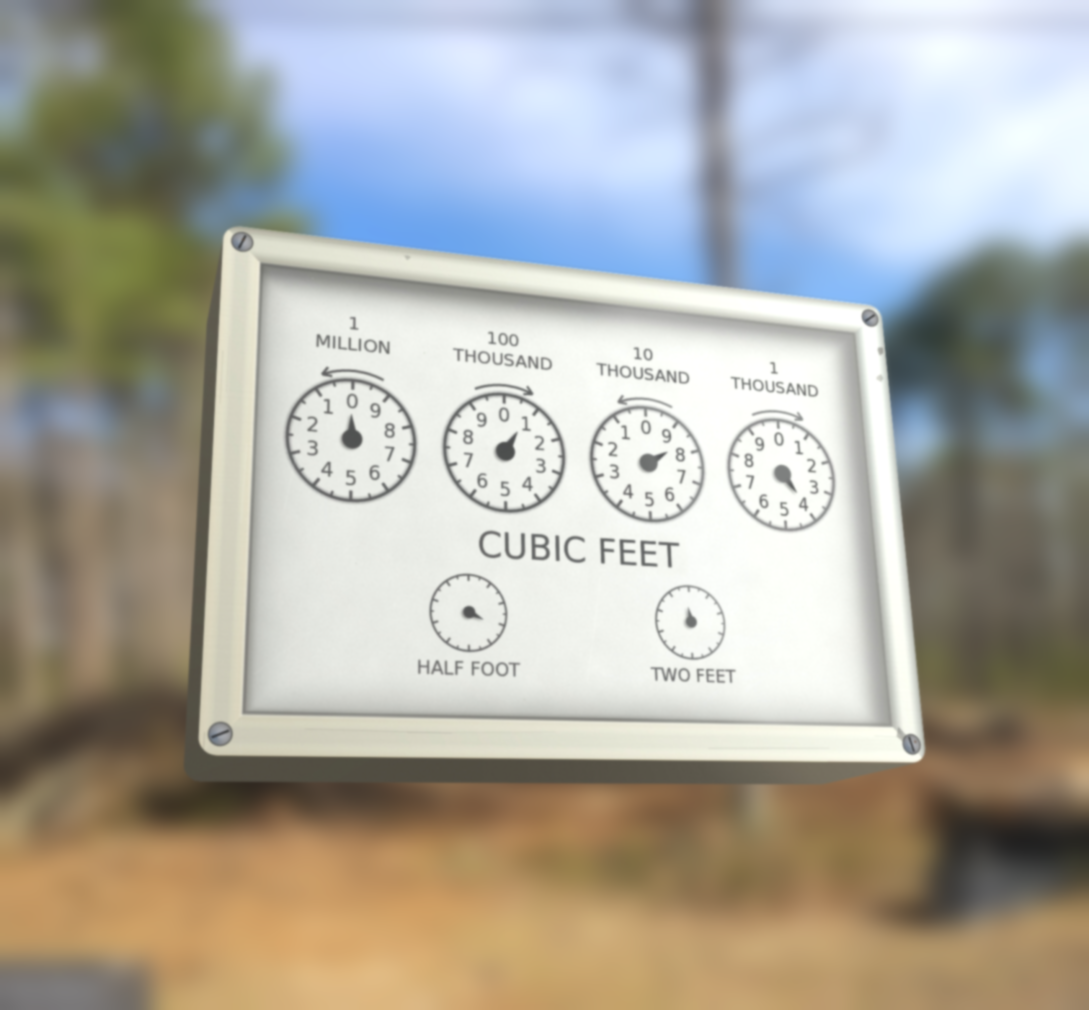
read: 8400 ft³
